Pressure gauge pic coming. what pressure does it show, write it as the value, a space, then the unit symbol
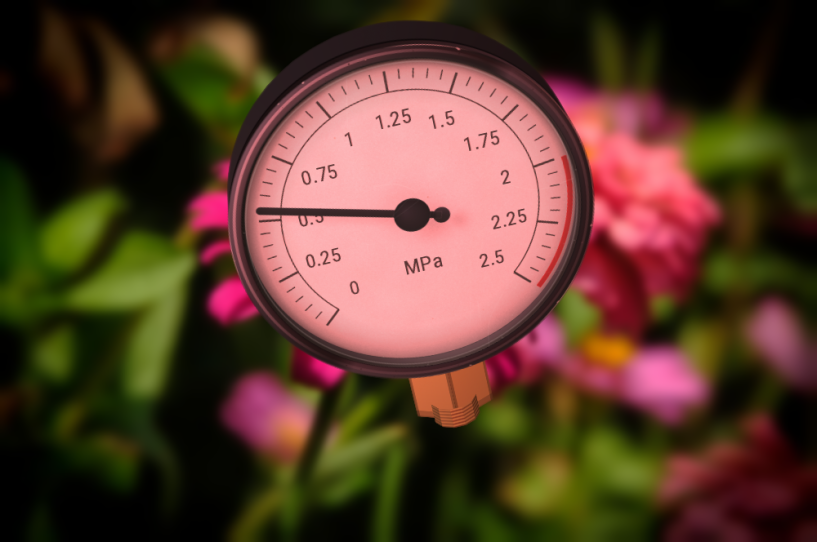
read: 0.55 MPa
